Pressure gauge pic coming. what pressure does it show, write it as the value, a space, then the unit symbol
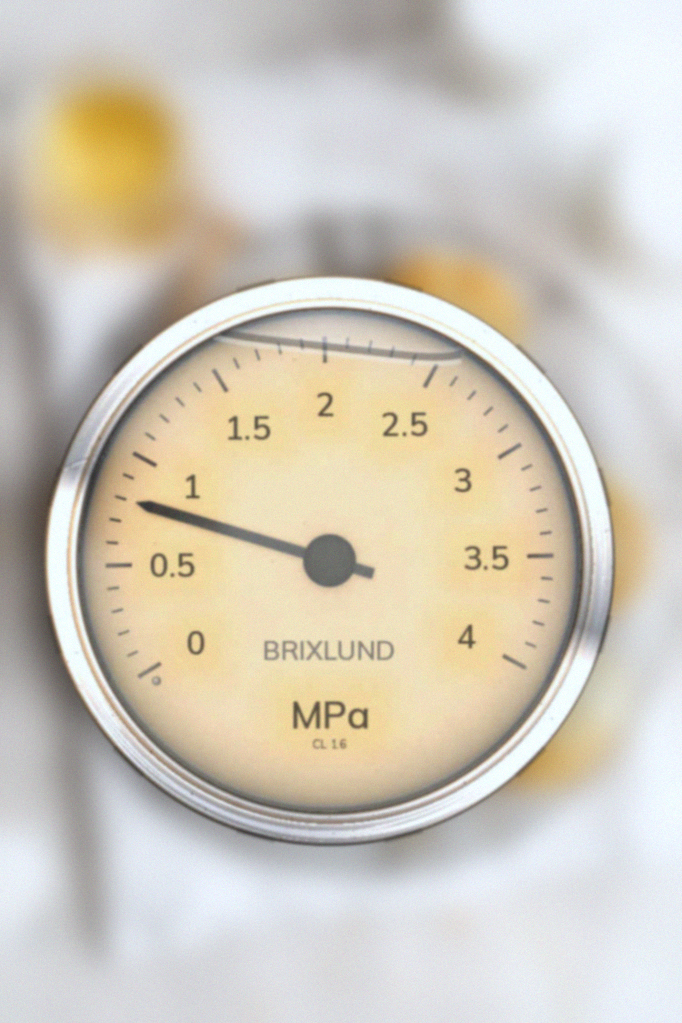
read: 0.8 MPa
